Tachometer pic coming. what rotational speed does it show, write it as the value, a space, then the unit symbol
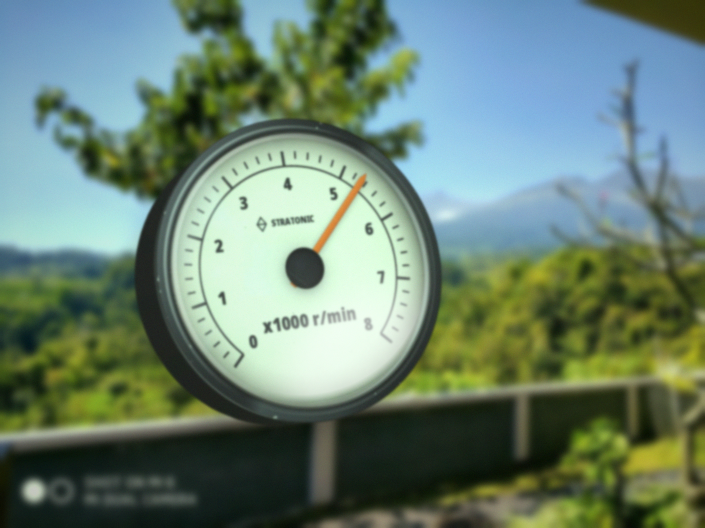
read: 5300 rpm
